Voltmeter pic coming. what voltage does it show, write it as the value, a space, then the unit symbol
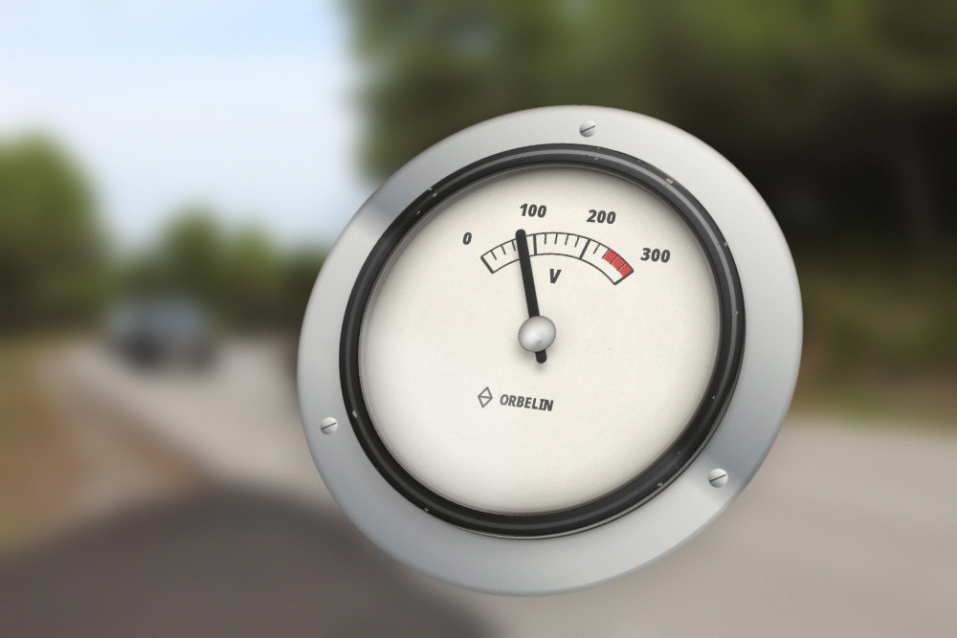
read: 80 V
